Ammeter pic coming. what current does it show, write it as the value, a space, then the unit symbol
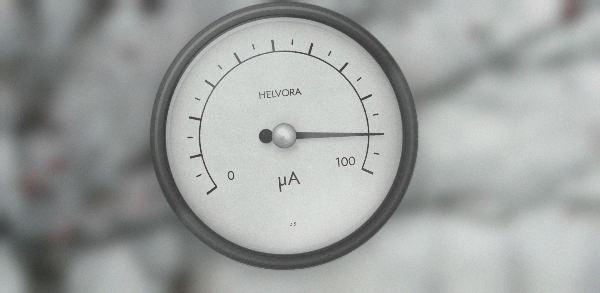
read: 90 µA
